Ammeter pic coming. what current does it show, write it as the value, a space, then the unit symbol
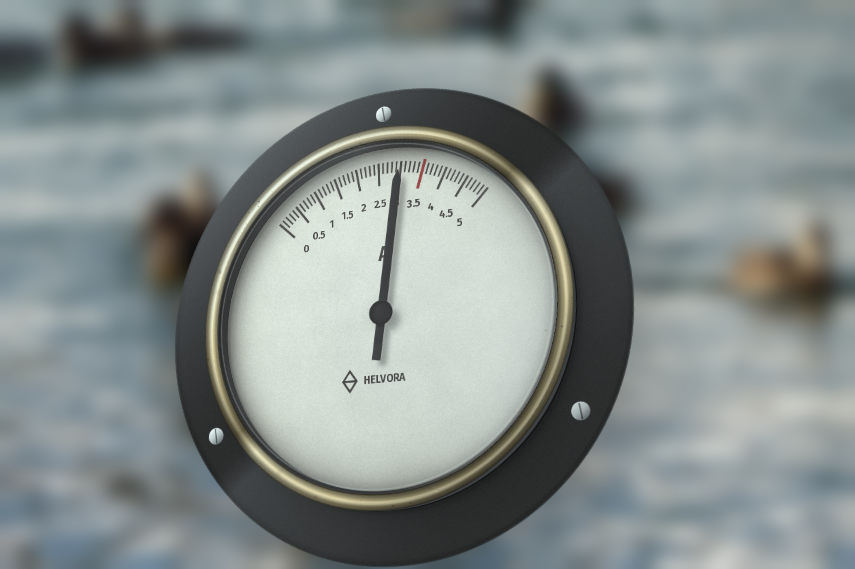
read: 3 A
